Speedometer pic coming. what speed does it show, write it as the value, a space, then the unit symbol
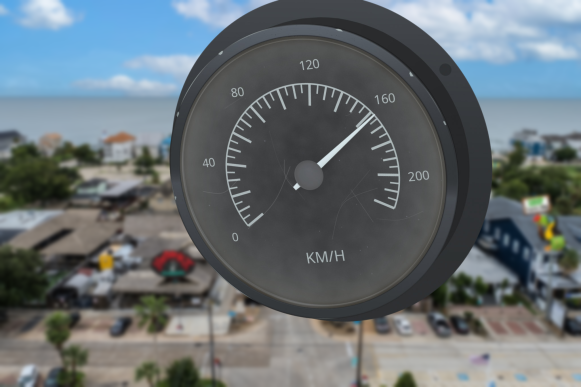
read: 162.5 km/h
